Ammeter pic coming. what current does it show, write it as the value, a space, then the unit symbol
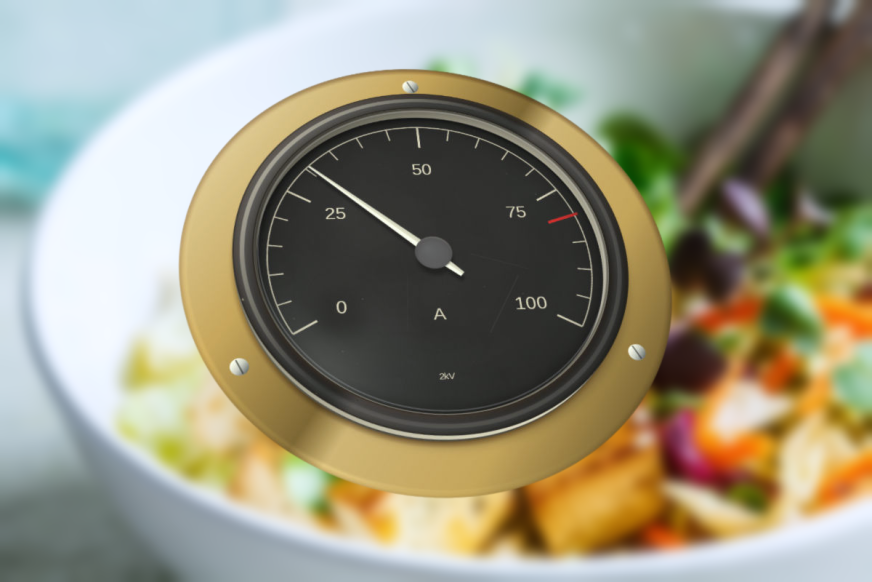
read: 30 A
